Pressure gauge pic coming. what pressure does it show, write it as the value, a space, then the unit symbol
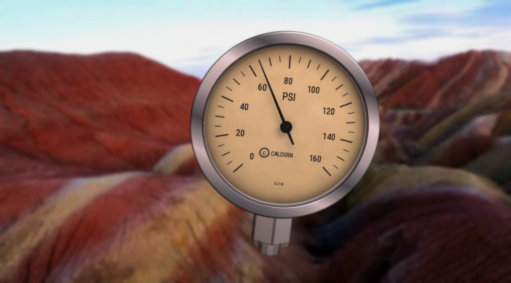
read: 65 psi
